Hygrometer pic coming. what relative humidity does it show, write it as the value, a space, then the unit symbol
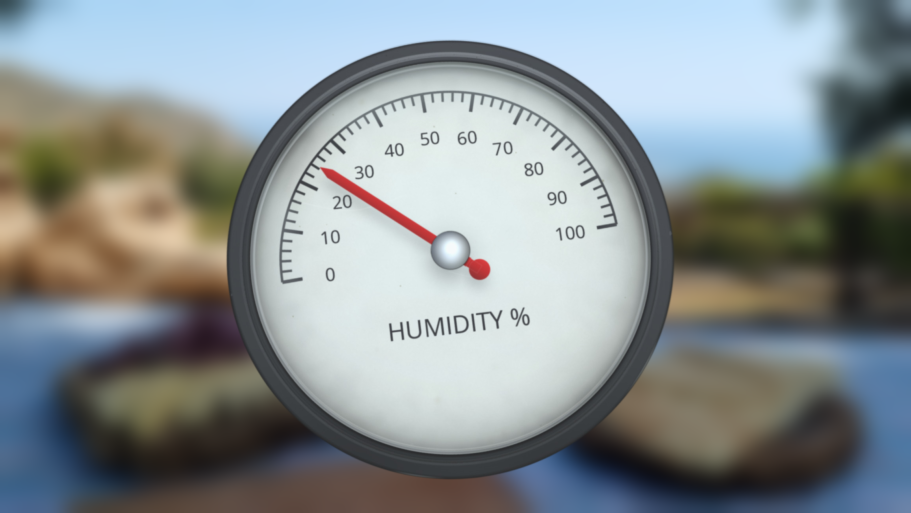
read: 24 %
